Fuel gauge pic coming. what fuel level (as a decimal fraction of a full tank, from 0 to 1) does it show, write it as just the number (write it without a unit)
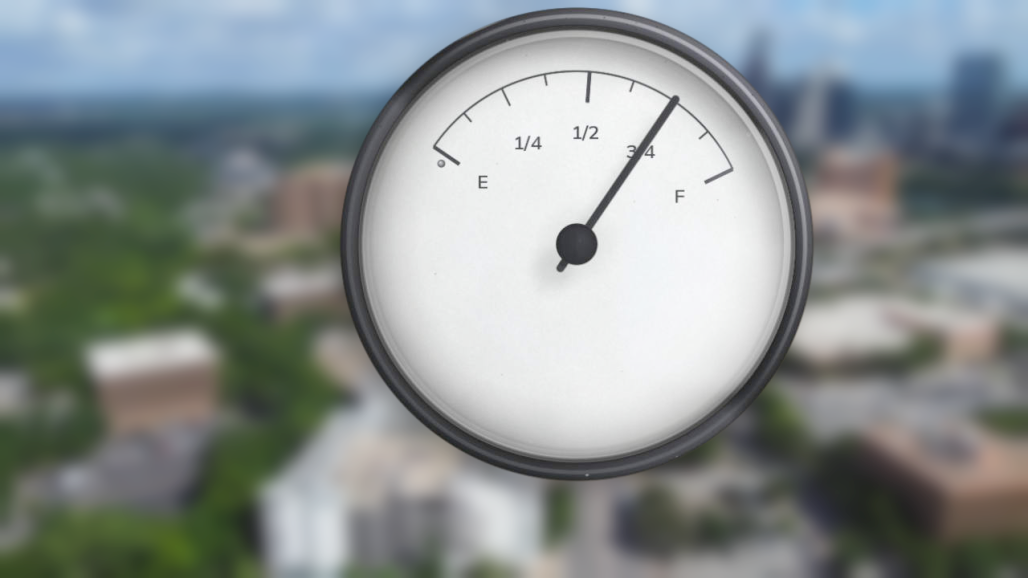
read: 0.75
